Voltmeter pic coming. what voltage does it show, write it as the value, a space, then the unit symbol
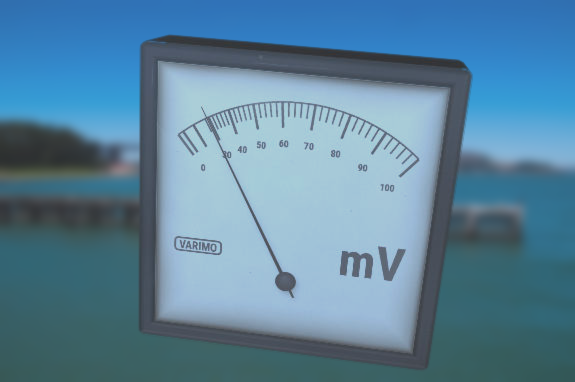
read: 30 mV
